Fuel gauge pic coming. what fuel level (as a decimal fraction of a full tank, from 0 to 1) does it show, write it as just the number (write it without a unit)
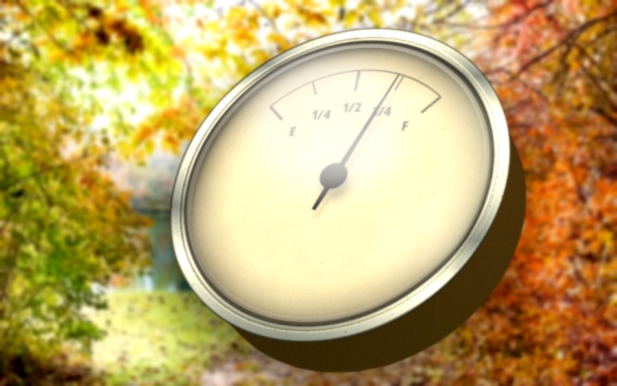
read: 0.75
